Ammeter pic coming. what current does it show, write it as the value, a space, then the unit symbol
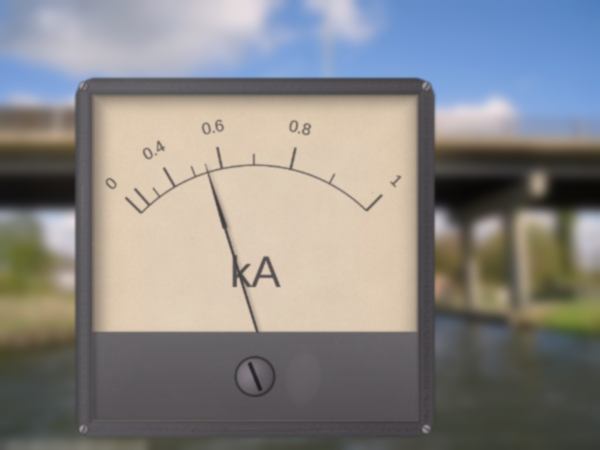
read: 0.55 kA
